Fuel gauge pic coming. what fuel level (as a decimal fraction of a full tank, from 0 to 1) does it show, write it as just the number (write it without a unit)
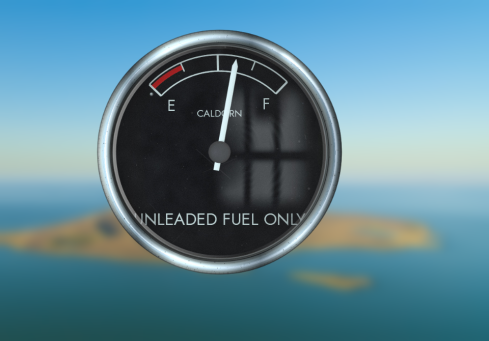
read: 0.625
